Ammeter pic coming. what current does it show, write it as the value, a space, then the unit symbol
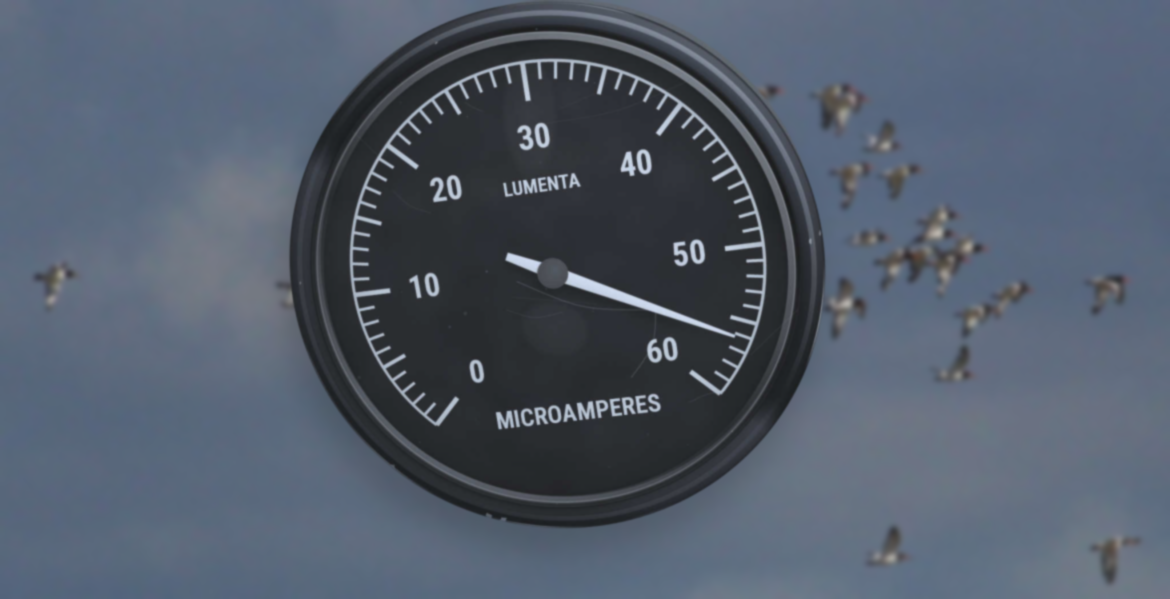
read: 56 µA
